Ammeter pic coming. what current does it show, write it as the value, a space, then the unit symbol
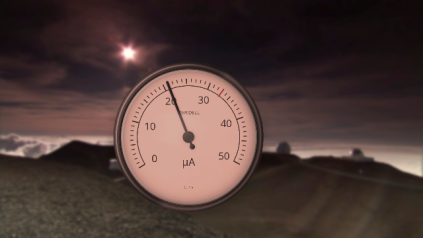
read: 21 µA
